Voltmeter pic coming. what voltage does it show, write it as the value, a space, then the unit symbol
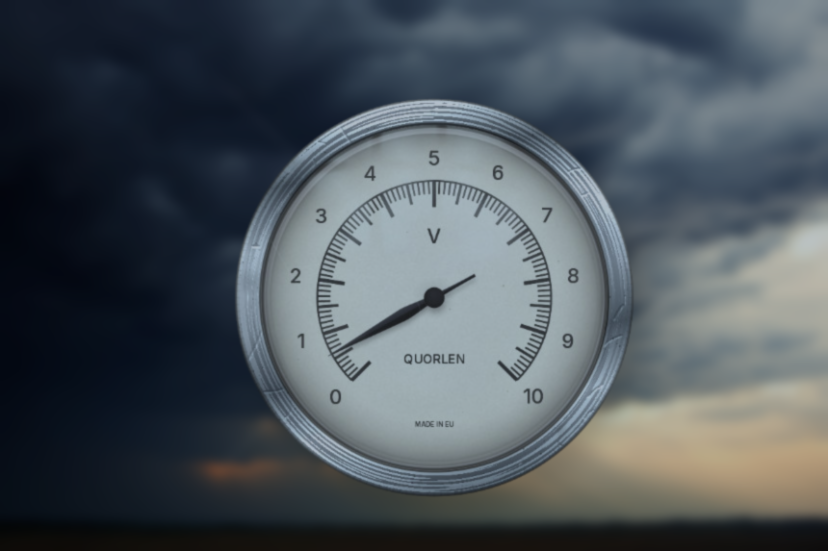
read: 0.6 V
